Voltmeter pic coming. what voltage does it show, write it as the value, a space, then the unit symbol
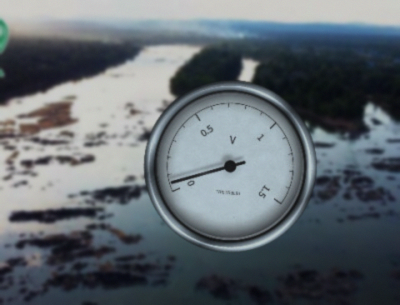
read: 0.05 V
